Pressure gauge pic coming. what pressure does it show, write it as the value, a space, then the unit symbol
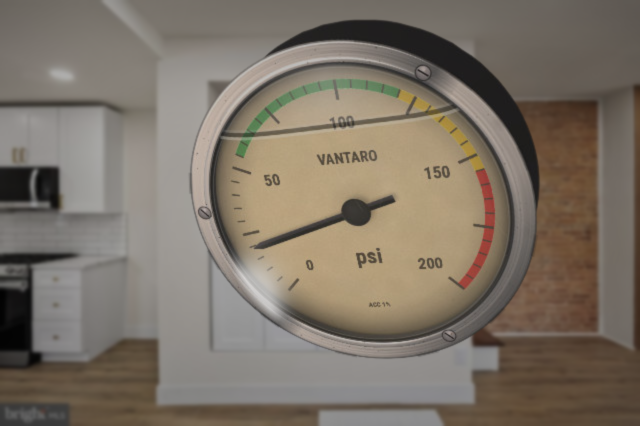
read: 20 psi
